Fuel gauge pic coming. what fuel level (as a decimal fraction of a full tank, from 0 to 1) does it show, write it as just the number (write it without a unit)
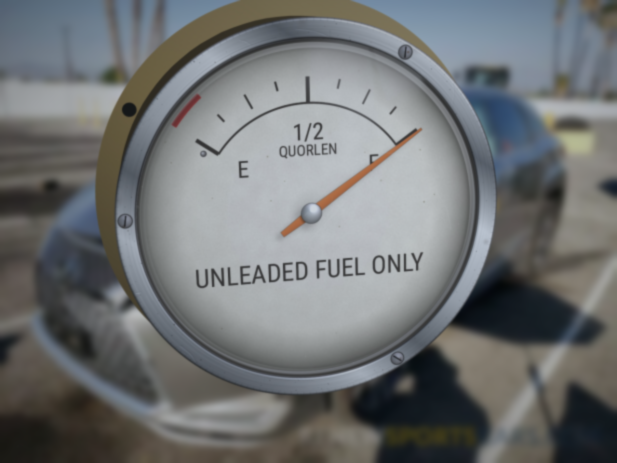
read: 1
